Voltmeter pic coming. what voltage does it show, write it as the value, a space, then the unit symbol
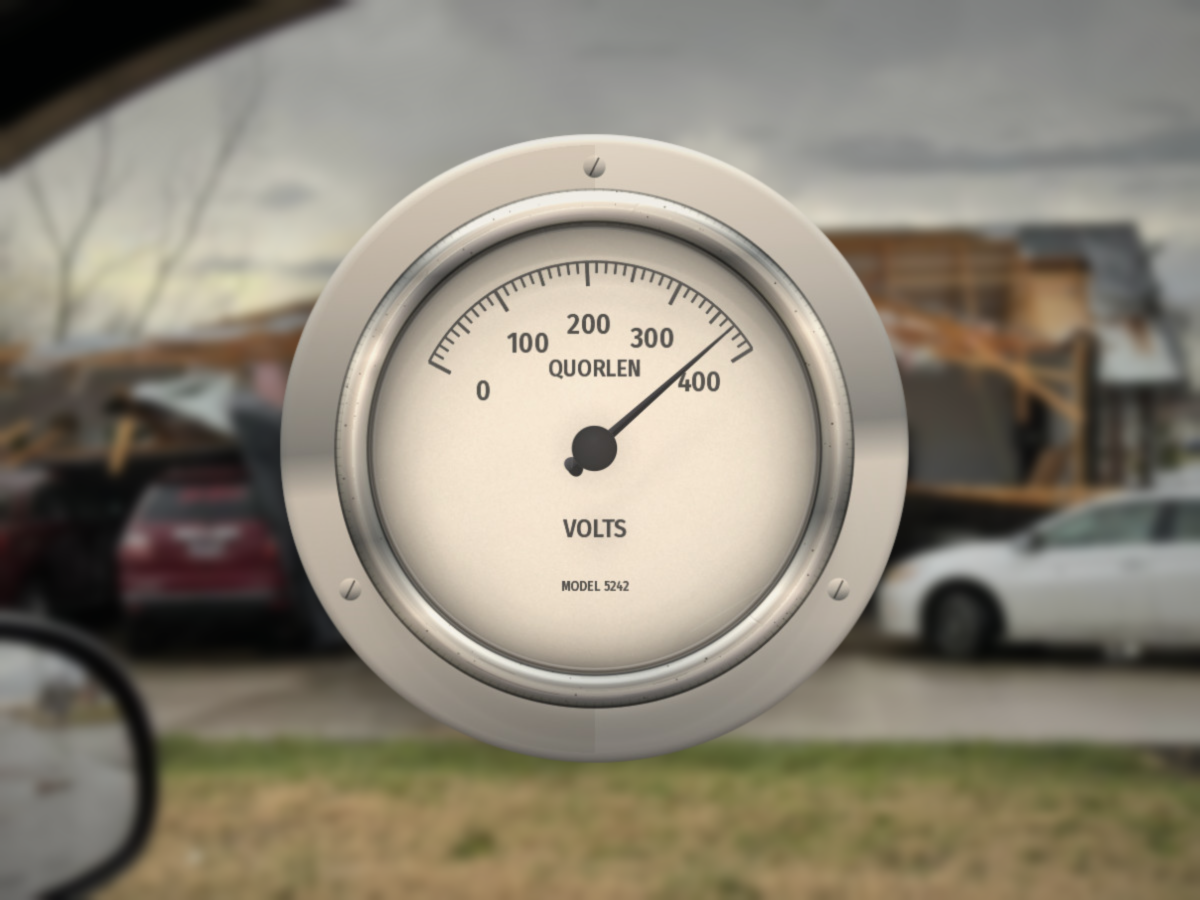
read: 370 V
